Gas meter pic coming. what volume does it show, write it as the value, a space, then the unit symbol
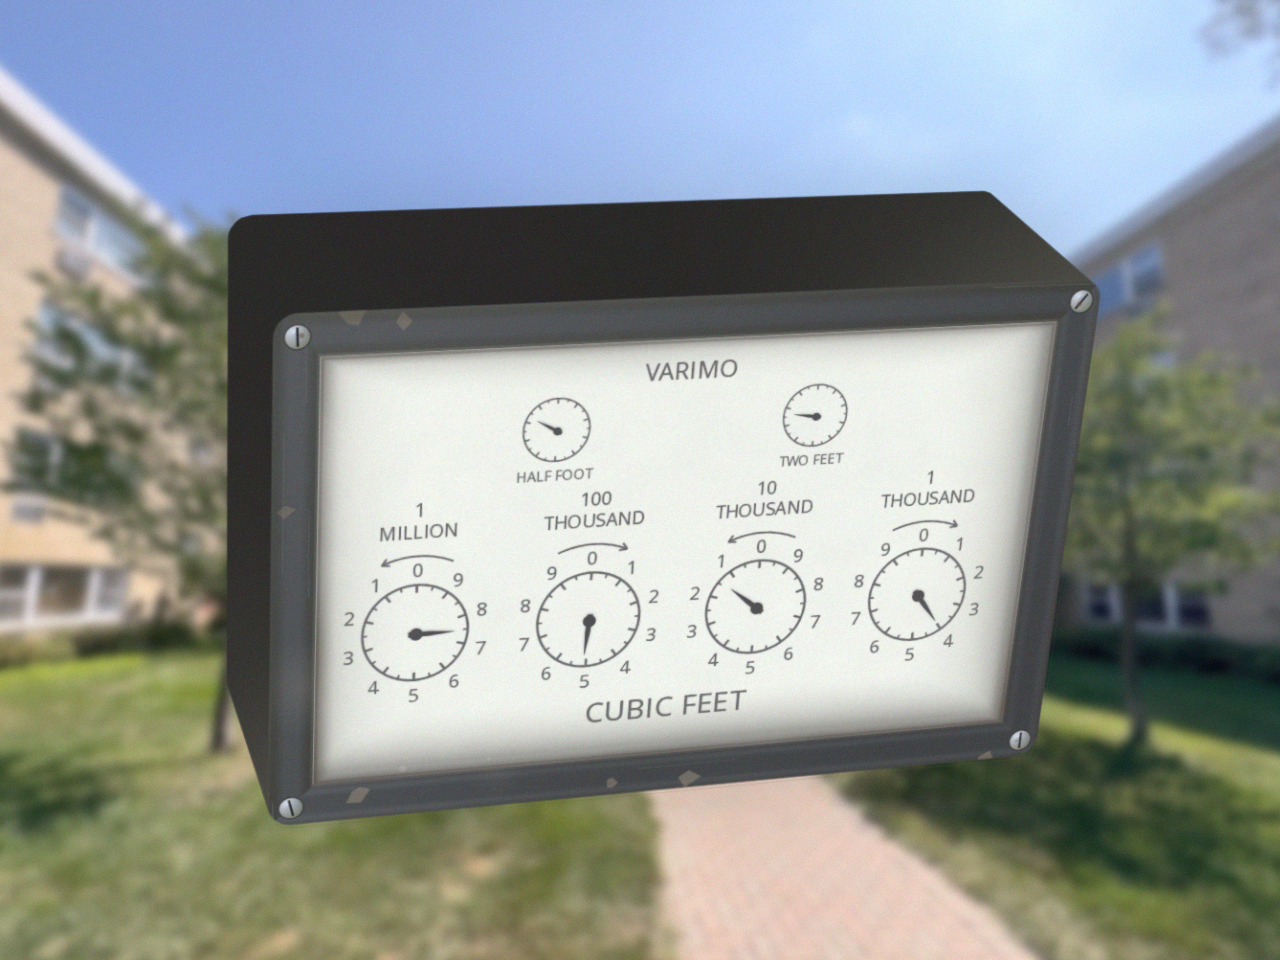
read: 751400 ft³
